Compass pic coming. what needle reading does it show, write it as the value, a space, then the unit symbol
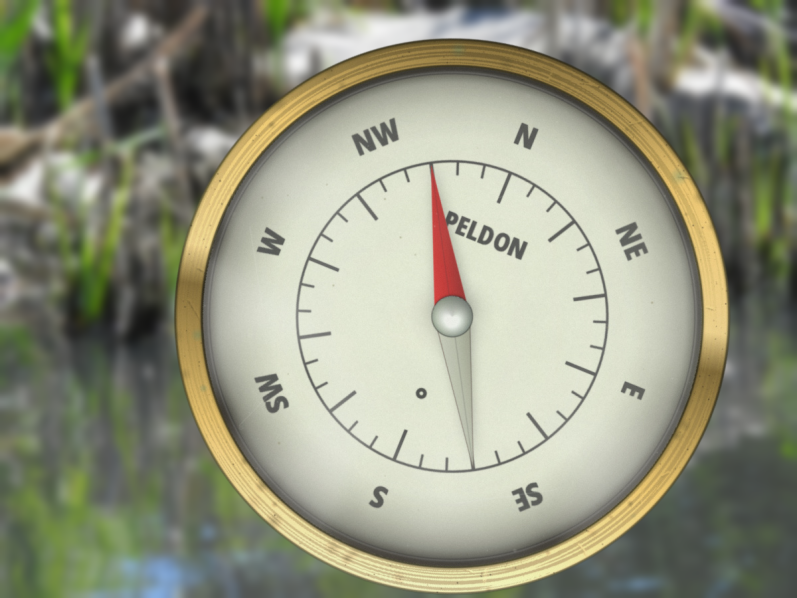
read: 330 °
